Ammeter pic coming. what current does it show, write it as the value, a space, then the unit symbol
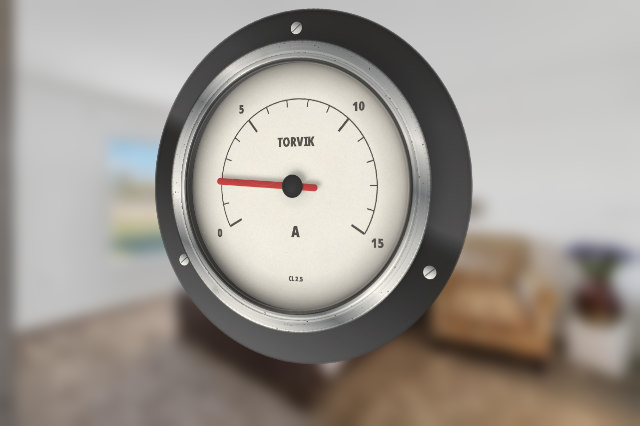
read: 2 A
